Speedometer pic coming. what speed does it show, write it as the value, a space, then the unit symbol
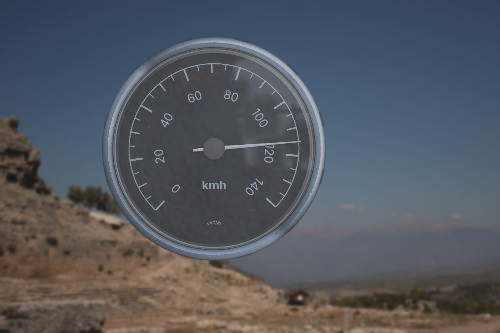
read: 115 km/h
